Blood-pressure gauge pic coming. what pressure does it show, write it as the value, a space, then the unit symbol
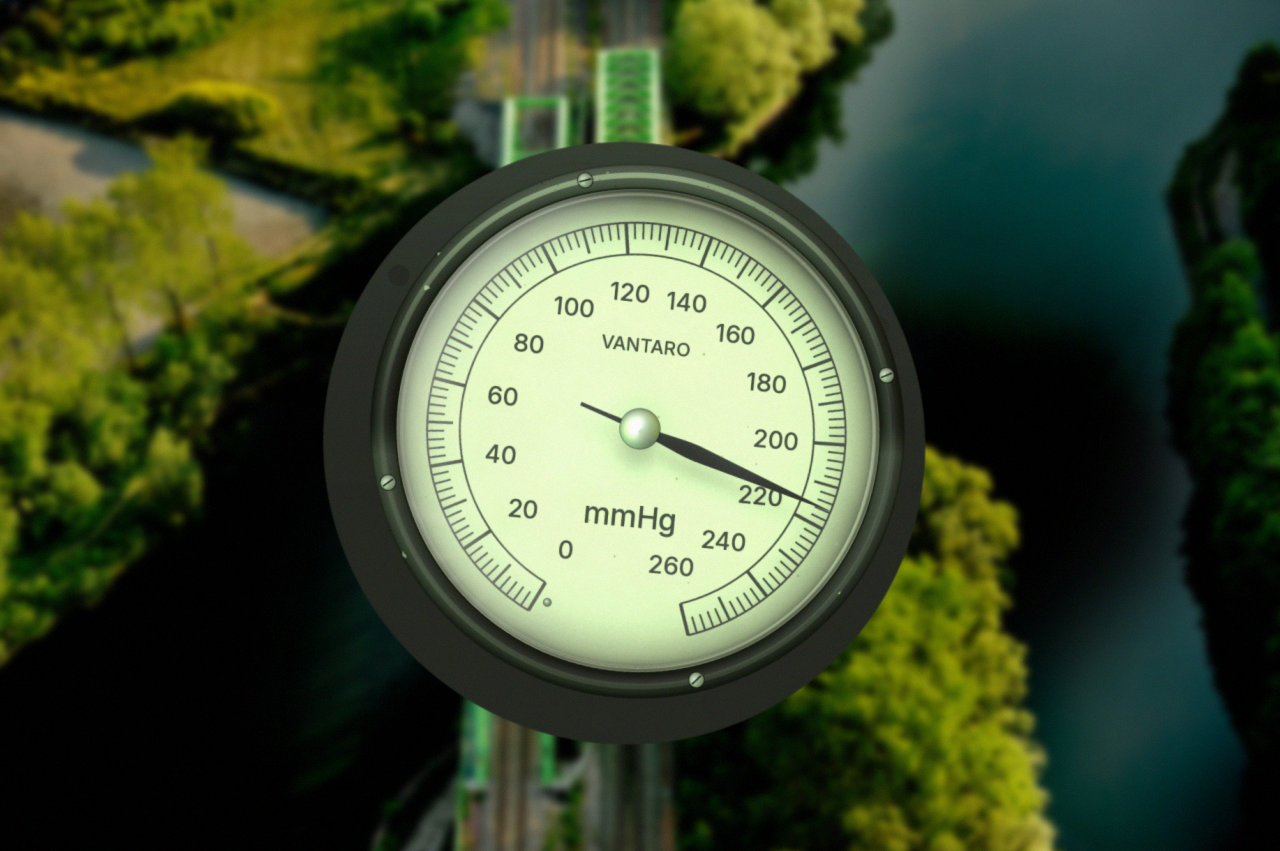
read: 216 mmHg
